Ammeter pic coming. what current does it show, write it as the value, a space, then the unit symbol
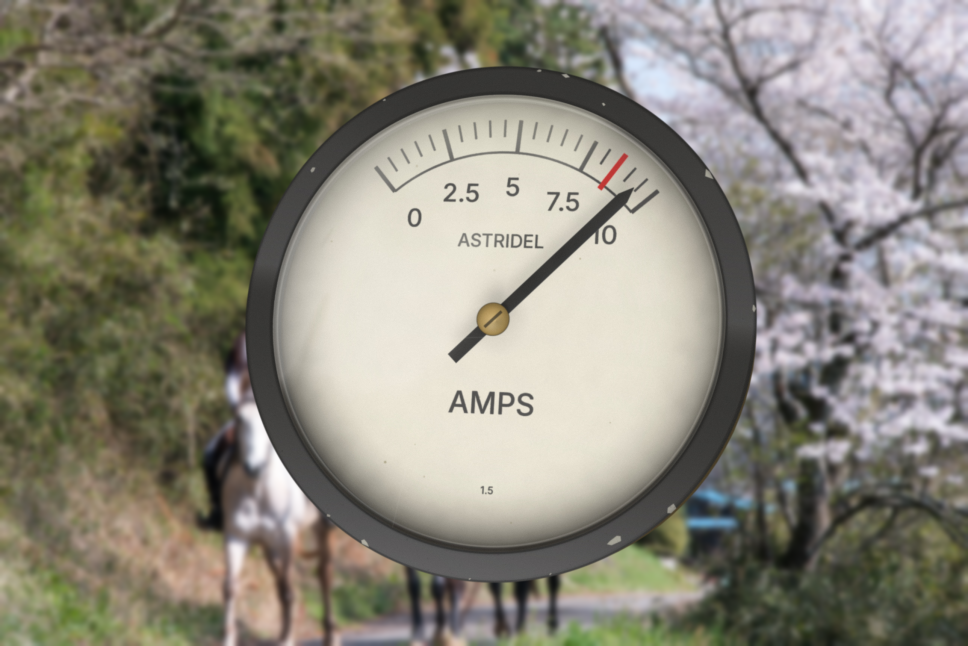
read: 9.5 A
